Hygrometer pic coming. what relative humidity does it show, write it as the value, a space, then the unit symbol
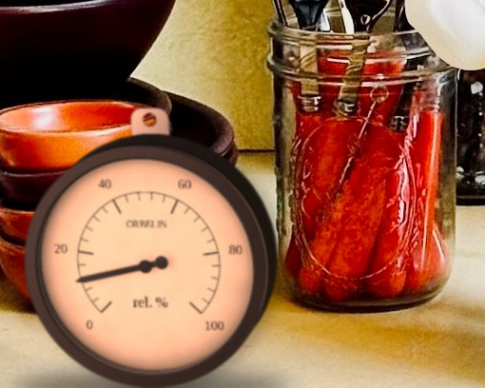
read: 12 %
